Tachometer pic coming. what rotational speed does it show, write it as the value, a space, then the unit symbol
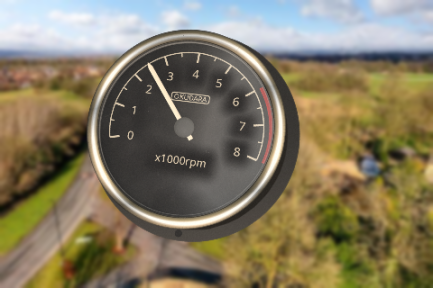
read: 2500 rpm
